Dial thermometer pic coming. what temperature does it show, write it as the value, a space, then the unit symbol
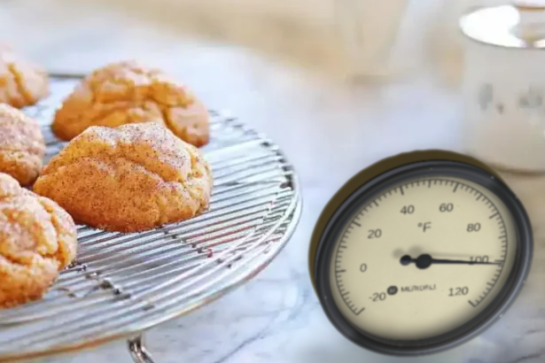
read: 100 °F
